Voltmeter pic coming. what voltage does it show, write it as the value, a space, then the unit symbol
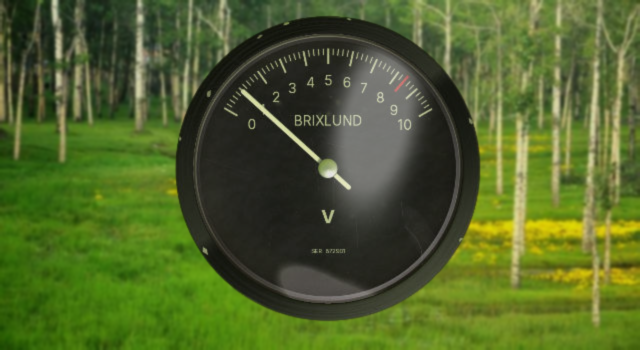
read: 1 V
